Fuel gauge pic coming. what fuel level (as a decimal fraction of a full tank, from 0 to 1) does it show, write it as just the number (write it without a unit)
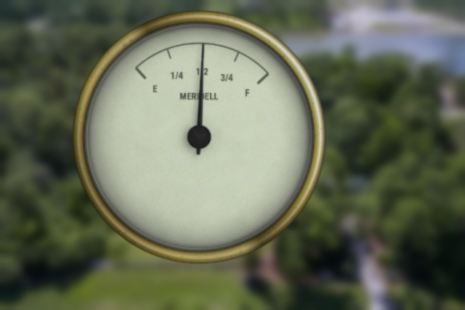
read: 0.5
